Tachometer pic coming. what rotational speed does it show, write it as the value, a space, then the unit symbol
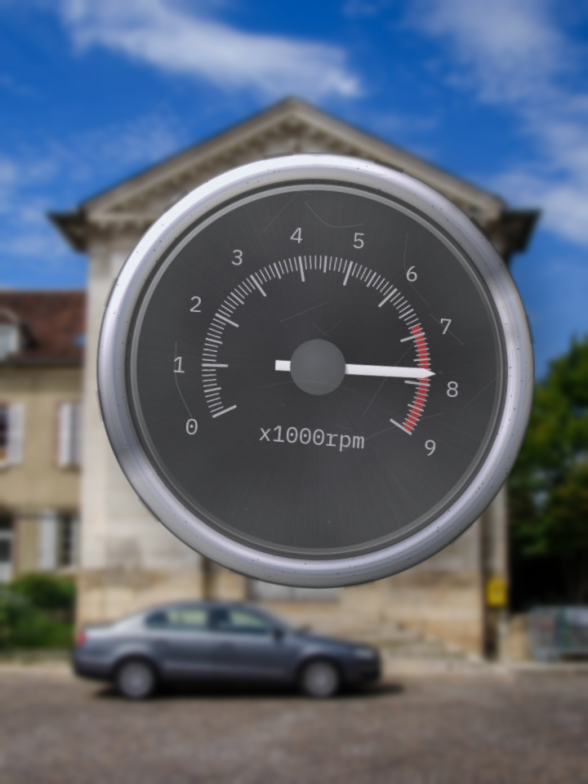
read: 7800 rpm
